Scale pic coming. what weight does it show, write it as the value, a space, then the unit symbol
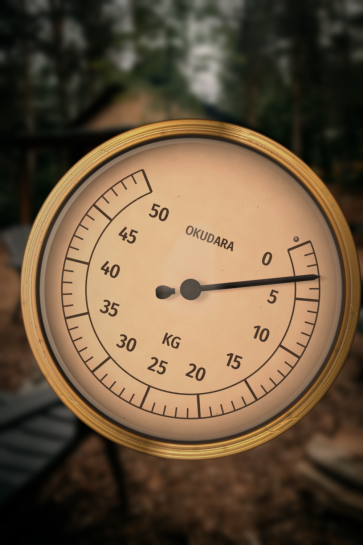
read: 3 kg
